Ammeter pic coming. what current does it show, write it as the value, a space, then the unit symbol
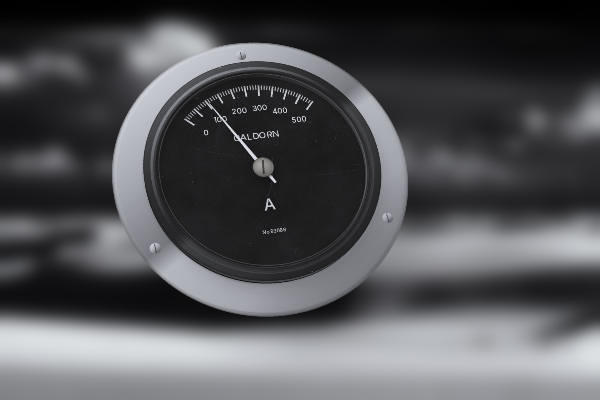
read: 100 A
